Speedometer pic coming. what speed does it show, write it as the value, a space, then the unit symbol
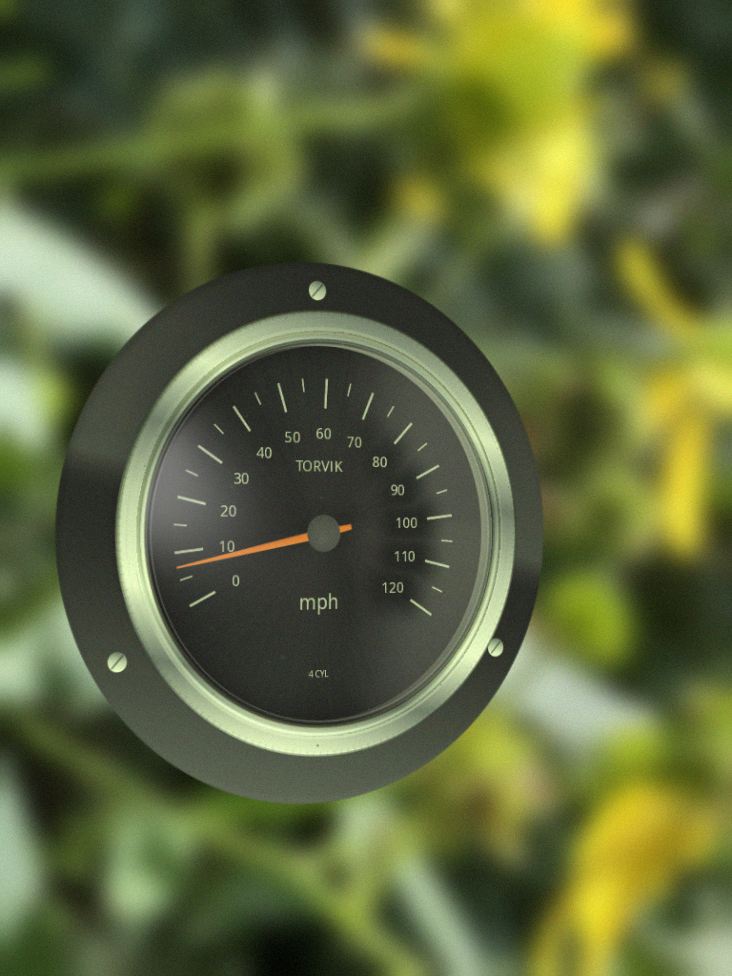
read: 7.5 mph
